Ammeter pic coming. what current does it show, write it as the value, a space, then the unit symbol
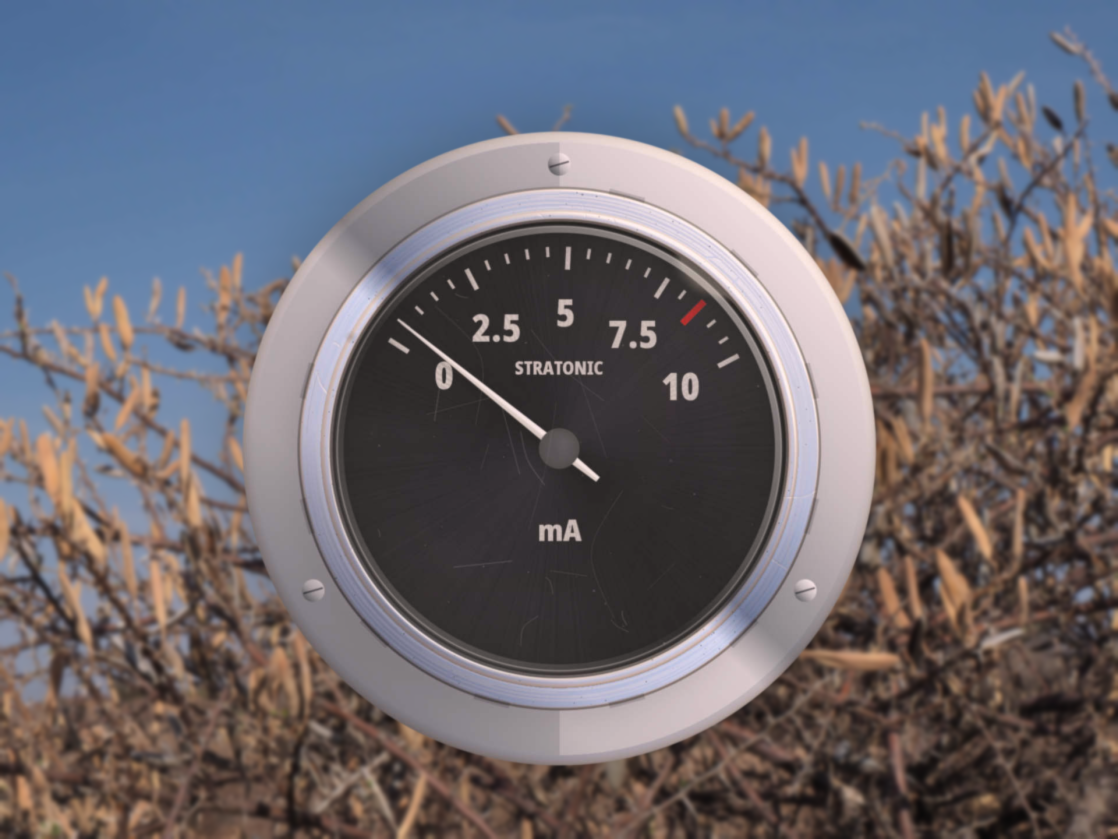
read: 0.5 mA
